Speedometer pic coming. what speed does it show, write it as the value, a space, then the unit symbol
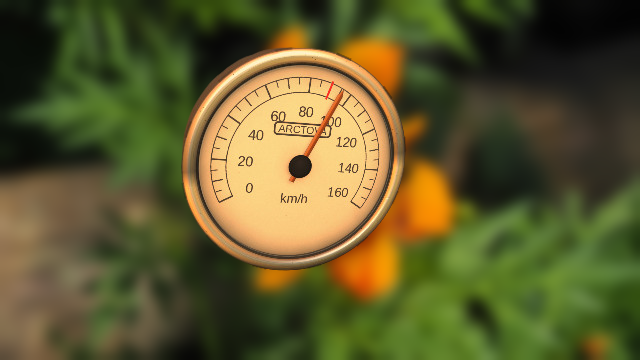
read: 95 km/h
